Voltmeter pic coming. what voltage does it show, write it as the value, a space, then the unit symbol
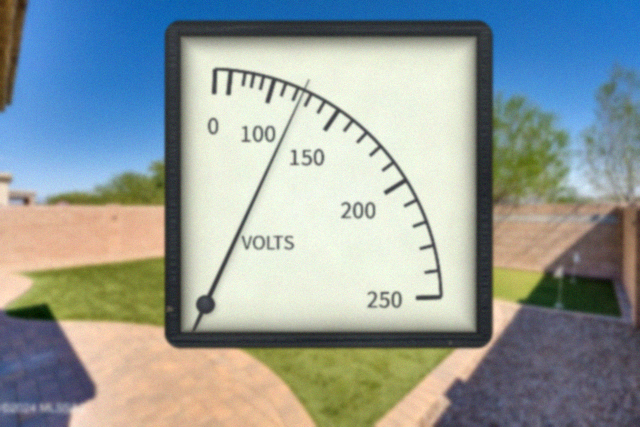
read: 125 V
